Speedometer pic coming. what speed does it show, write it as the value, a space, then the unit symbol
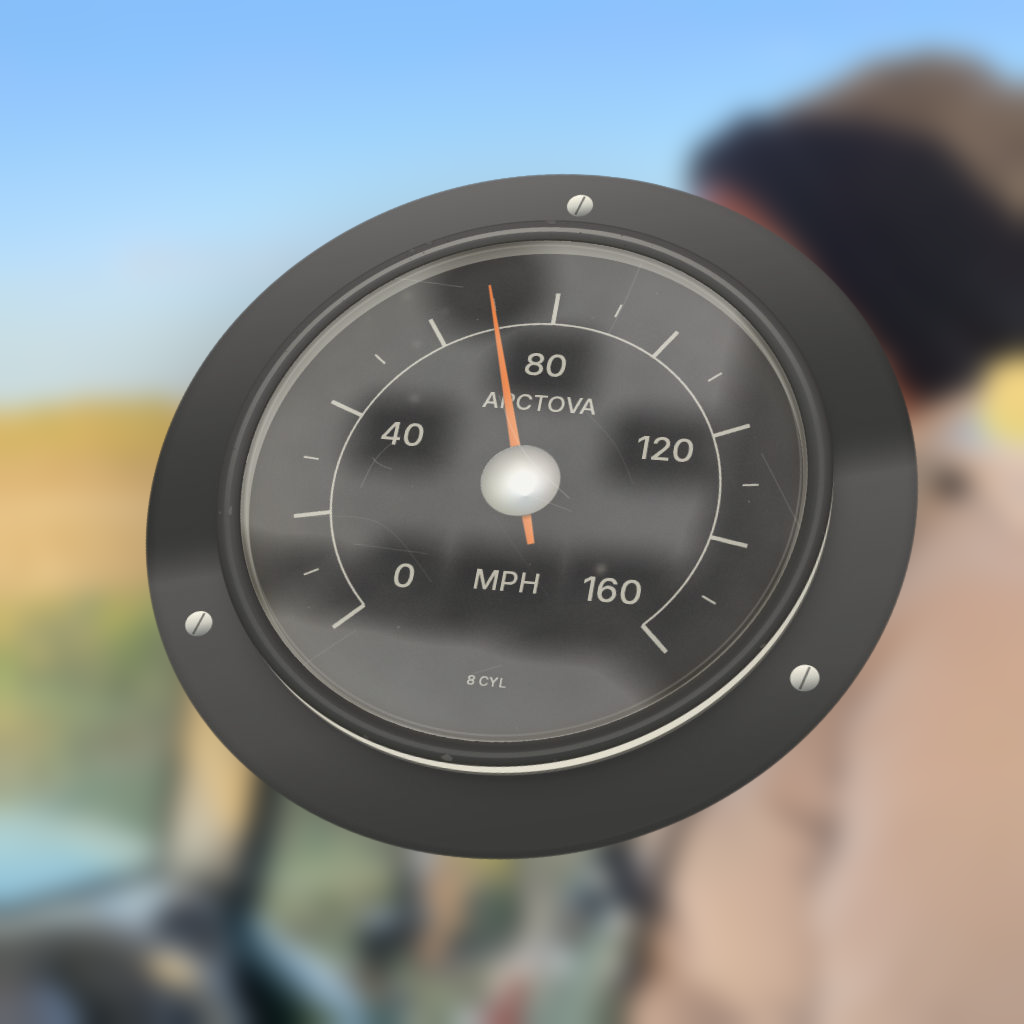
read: 70 mph
